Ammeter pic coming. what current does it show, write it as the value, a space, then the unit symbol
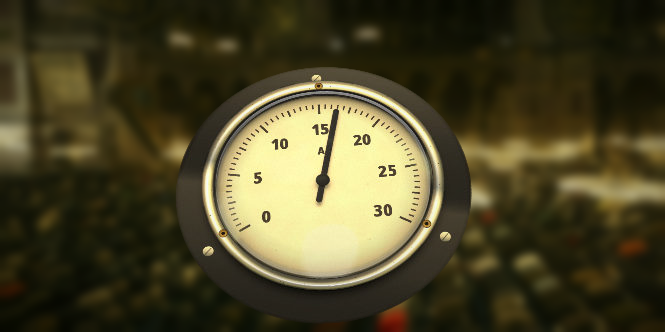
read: 16.5 A
